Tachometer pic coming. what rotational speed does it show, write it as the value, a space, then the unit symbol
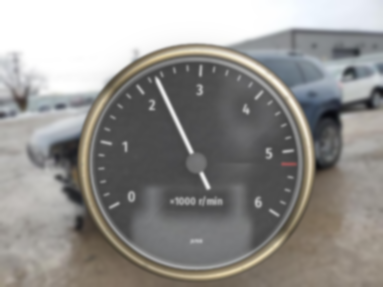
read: 2300 rpm
